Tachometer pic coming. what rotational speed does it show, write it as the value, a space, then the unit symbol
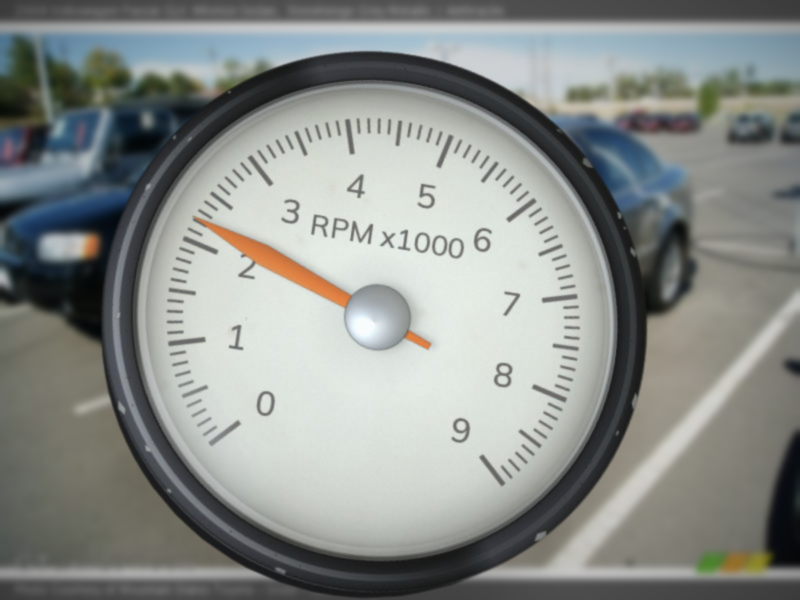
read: 2200 rpm
